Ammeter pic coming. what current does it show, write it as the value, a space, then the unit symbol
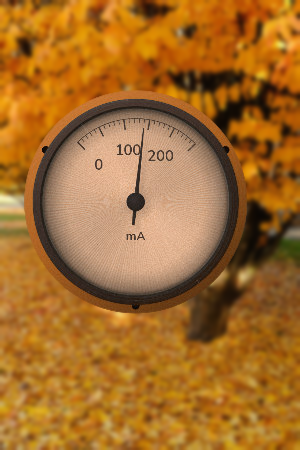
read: 140 mA
